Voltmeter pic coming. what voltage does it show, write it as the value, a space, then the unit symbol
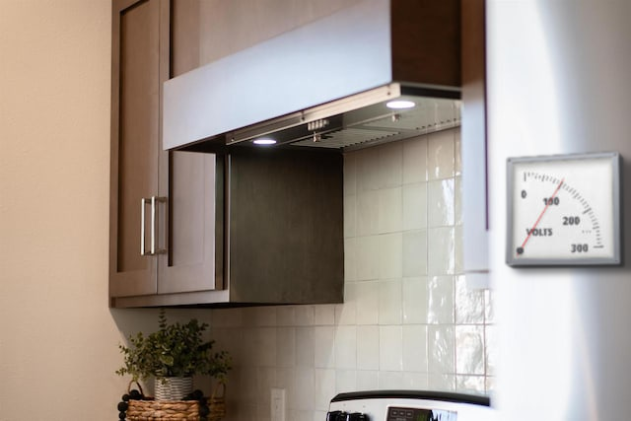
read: 100 V
